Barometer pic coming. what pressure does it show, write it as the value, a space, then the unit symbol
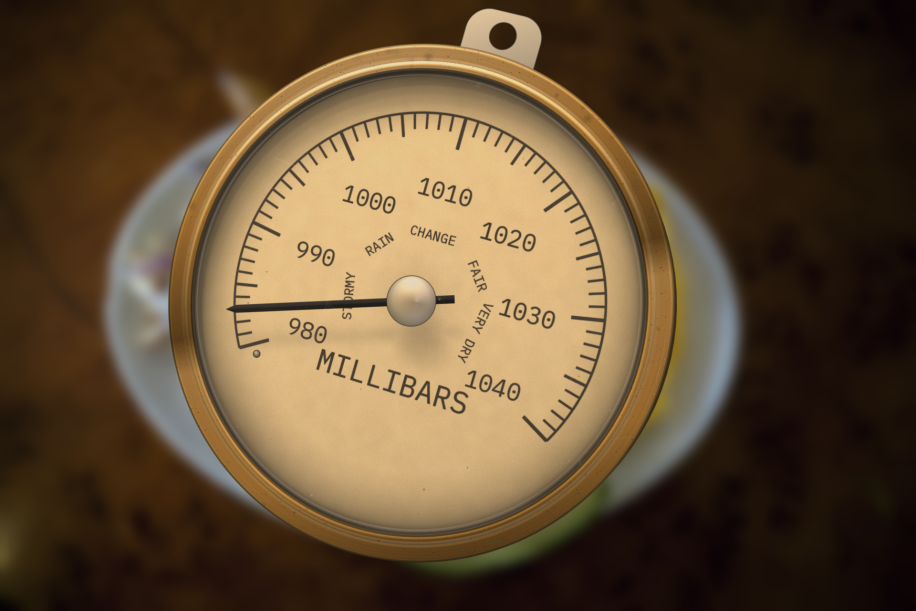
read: 983 mbar
